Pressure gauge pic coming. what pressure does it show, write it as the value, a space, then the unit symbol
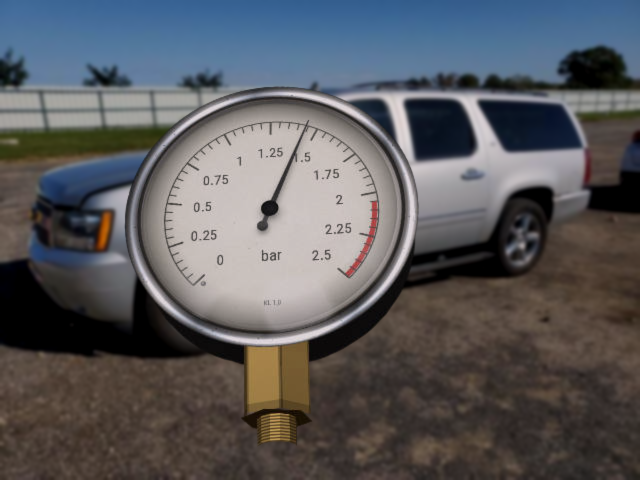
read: 1.45 bar
